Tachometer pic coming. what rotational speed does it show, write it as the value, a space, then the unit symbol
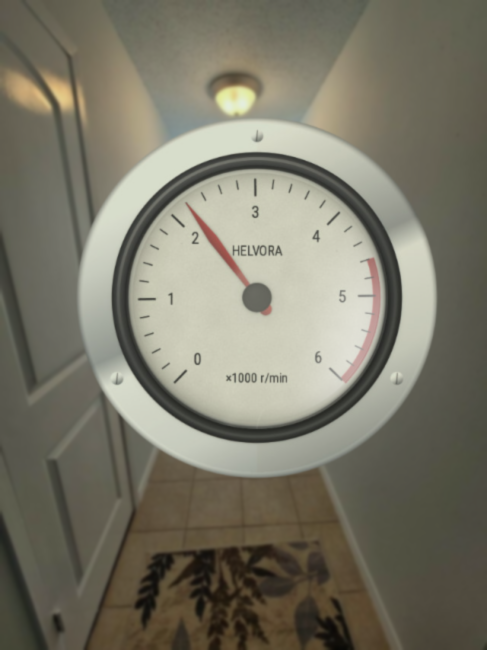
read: 2200 rpm
